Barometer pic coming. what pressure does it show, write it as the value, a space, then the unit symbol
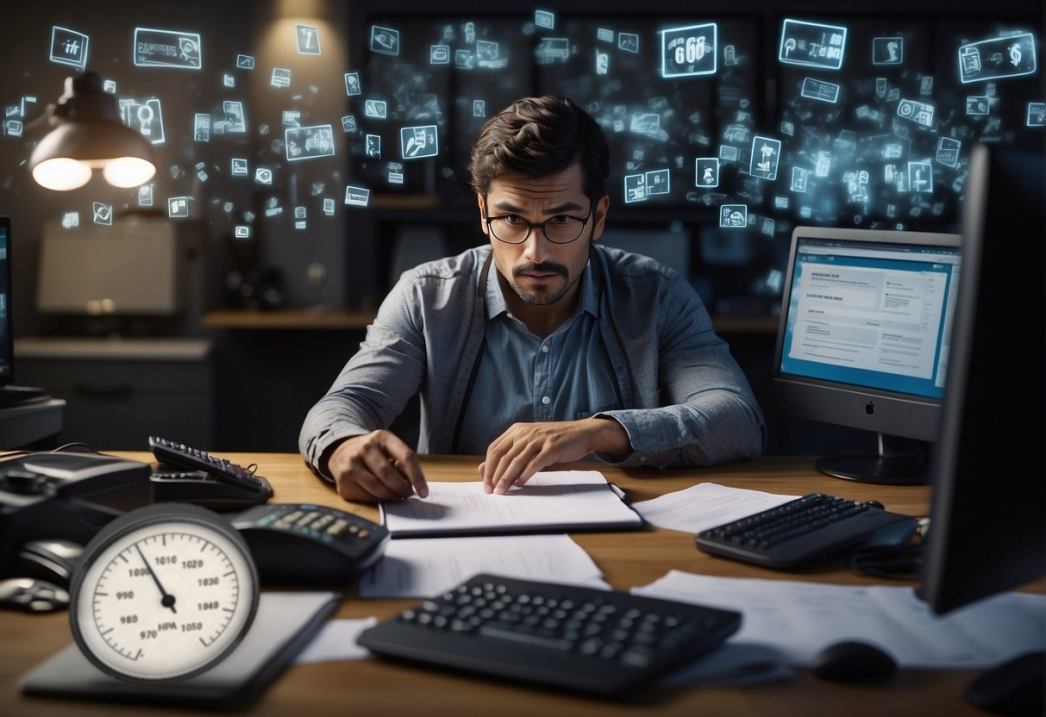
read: 1004 hPa
